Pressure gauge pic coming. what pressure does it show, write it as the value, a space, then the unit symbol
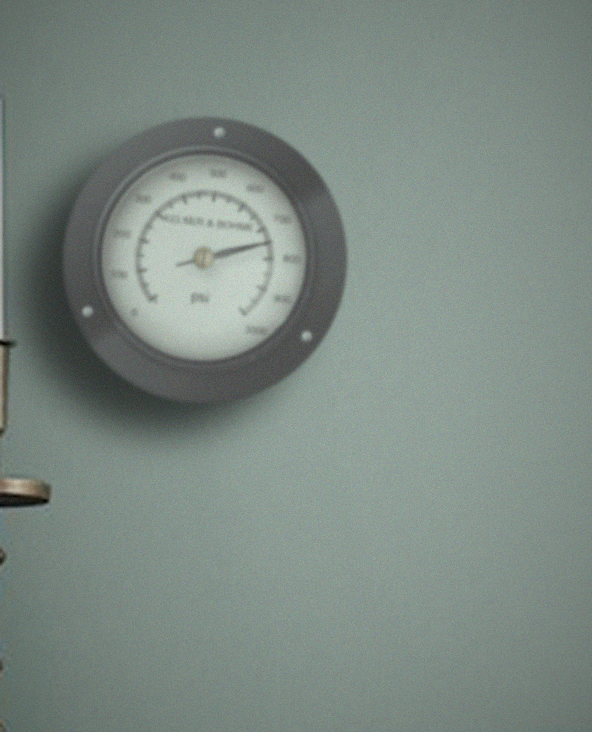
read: 750 psi
